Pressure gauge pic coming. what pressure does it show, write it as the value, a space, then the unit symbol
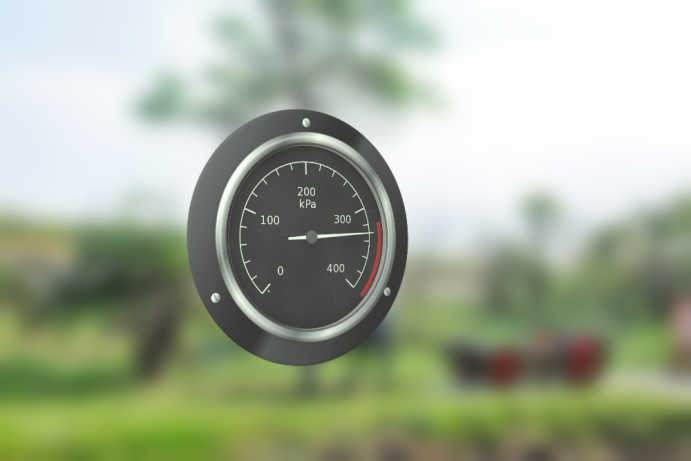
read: 330 kPa
